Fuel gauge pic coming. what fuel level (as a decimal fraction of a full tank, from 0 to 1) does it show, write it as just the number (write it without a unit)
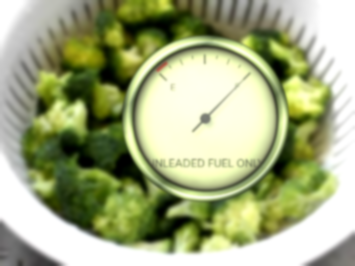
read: 1
